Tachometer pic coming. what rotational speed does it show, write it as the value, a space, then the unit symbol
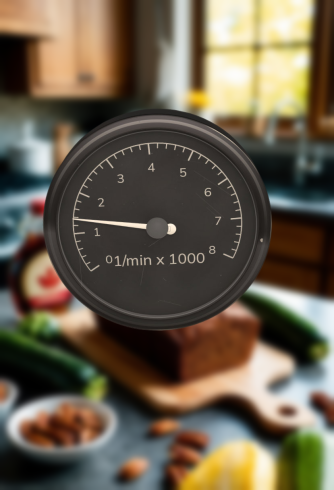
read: 1400 rpm
